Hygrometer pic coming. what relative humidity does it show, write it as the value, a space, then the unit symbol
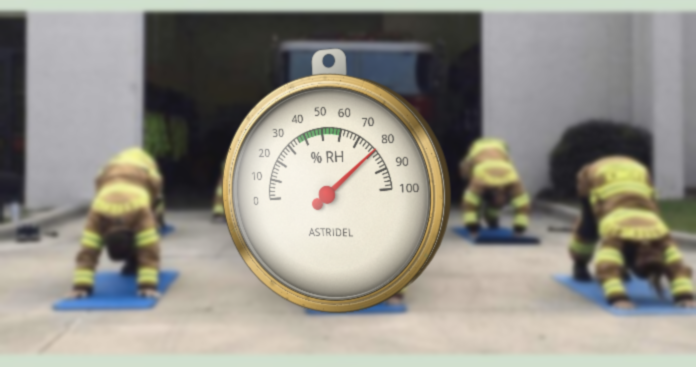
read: 80 %
